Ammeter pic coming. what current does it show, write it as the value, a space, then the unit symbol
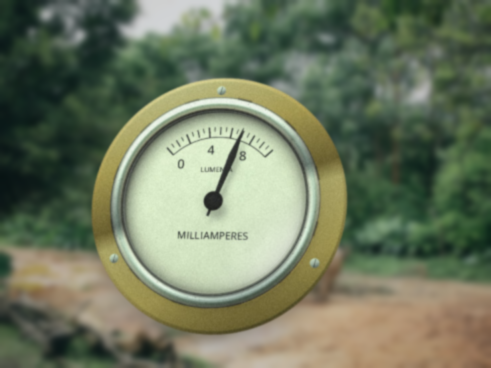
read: 7 mA
